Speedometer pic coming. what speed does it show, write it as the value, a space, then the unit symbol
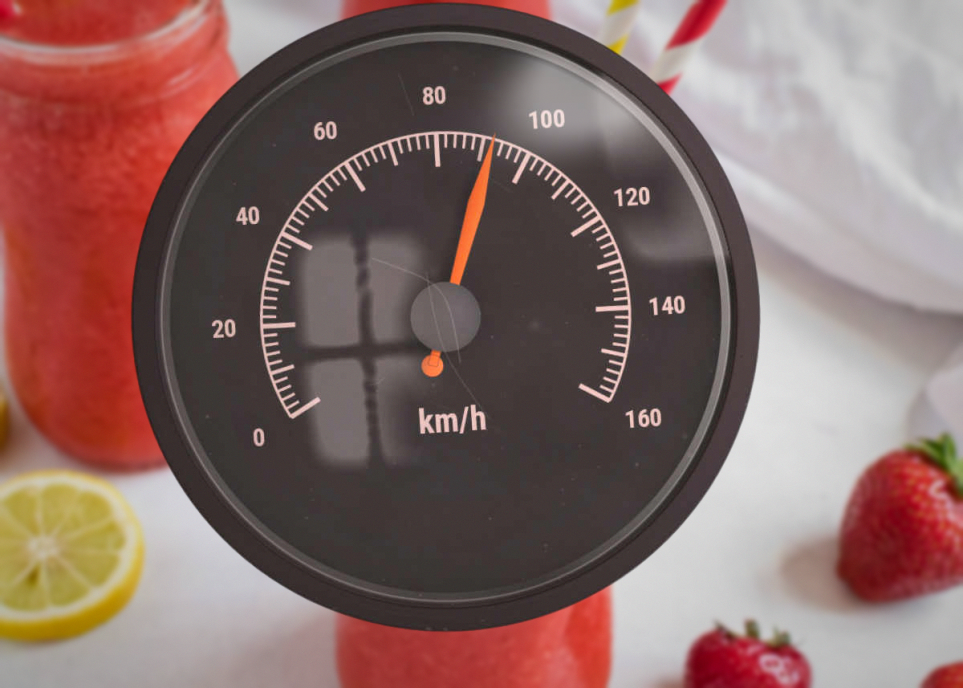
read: 92 km/h
